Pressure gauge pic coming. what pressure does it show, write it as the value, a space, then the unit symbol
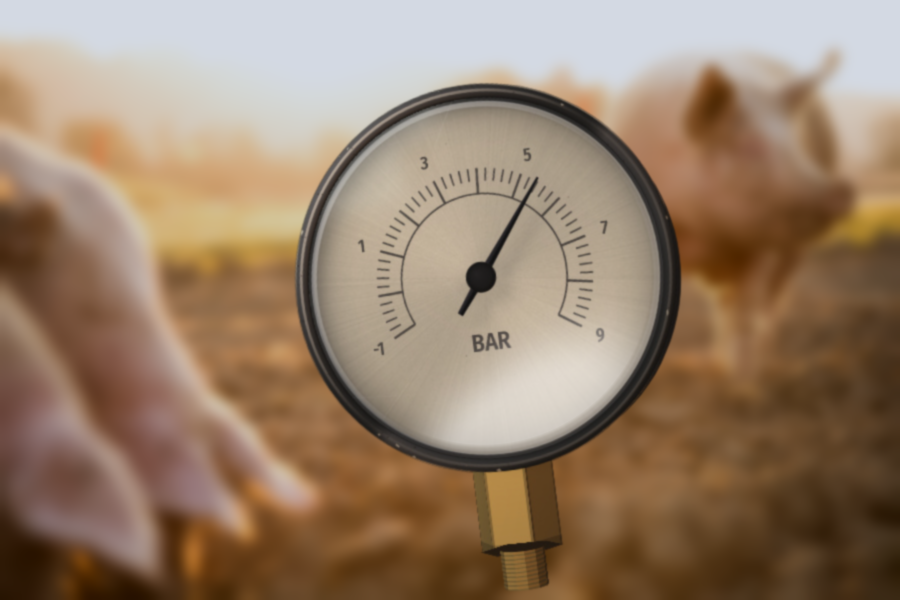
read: 5.4 bar
